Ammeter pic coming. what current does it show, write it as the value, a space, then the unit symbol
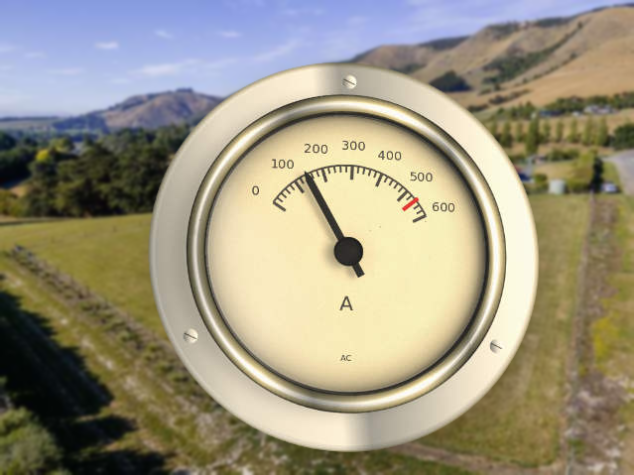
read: 140 A
